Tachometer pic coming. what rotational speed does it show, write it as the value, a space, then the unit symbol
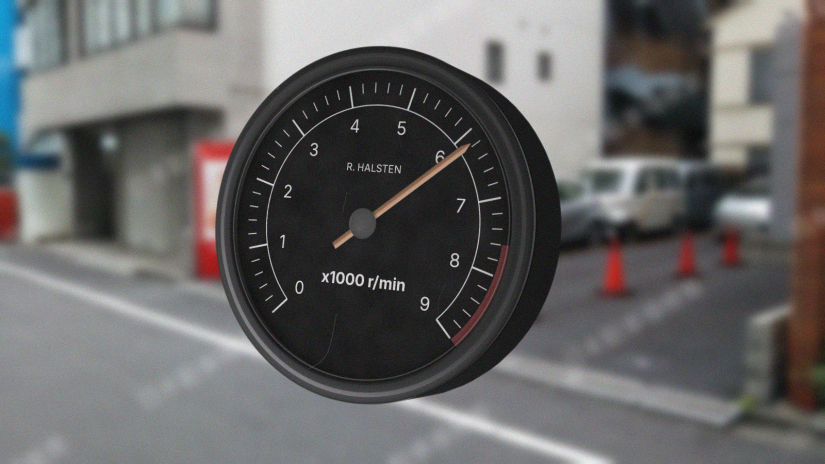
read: 6200 rpm
